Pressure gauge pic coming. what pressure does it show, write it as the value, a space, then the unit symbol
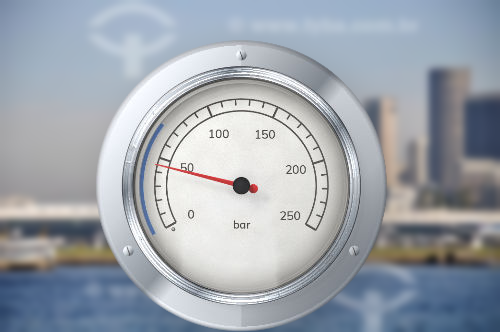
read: 45 bar
